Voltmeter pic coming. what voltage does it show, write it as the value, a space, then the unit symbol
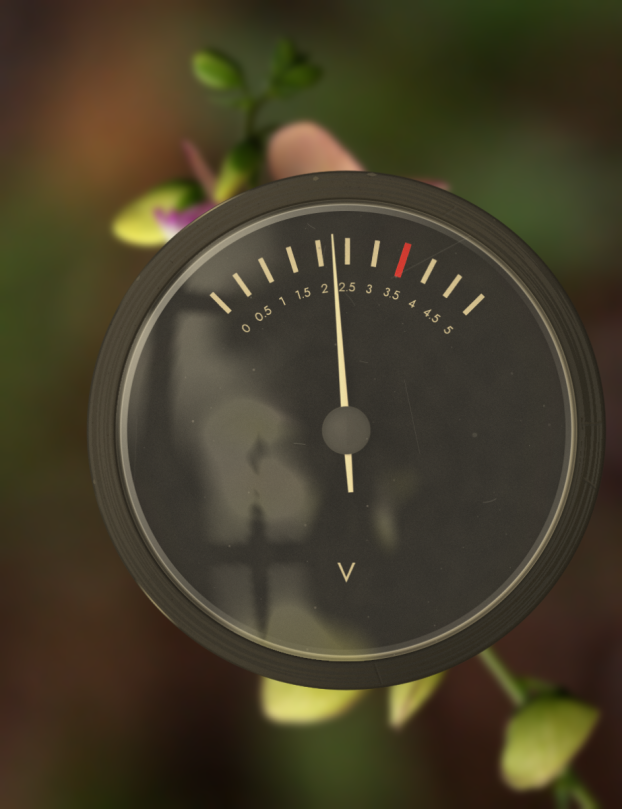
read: 2.25 V
